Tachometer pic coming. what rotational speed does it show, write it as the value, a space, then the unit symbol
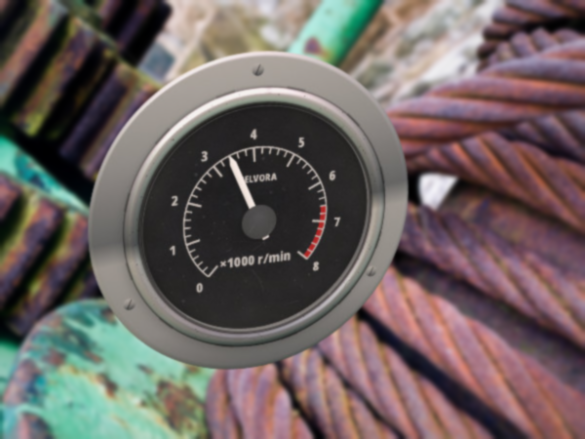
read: 3400 rpm
